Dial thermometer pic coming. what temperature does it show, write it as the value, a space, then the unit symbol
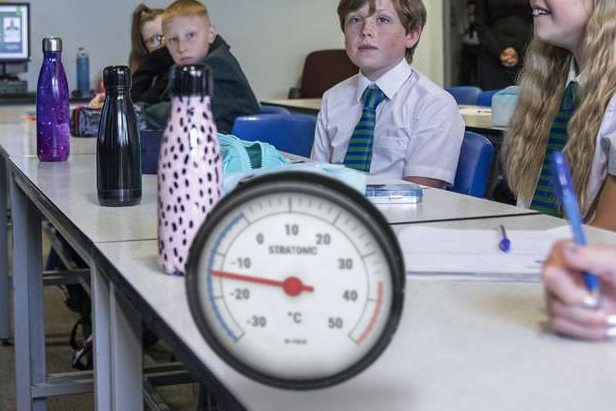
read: -14 °C
